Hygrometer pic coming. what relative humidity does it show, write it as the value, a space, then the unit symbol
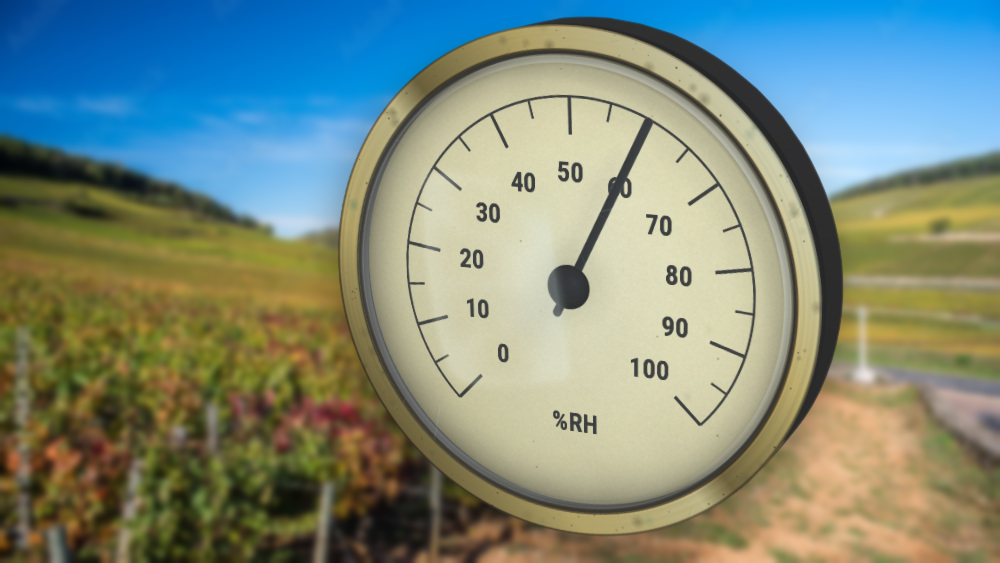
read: 60 %
